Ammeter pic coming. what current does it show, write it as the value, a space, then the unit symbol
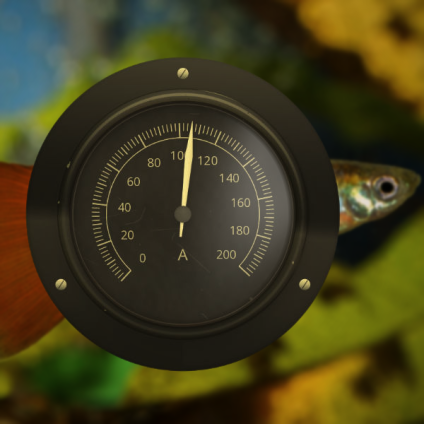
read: 106 A
